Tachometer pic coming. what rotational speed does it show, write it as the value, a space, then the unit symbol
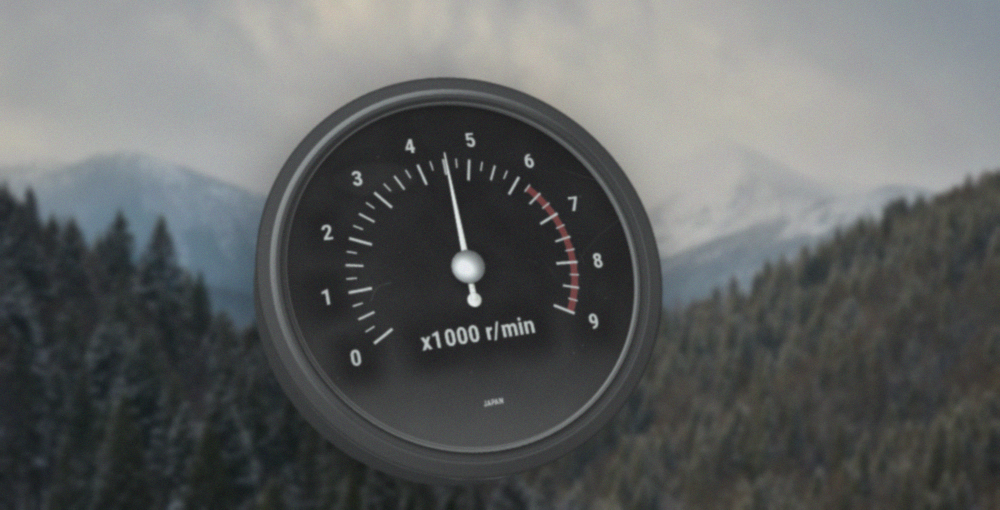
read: 4500 rpm
